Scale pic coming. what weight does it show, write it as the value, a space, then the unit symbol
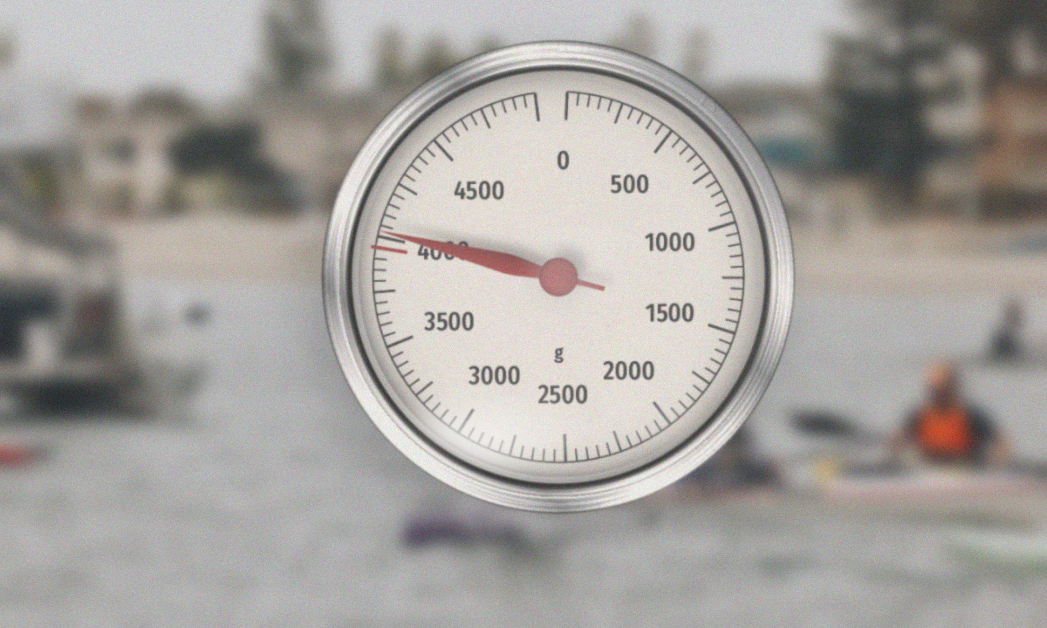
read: 4025 g
